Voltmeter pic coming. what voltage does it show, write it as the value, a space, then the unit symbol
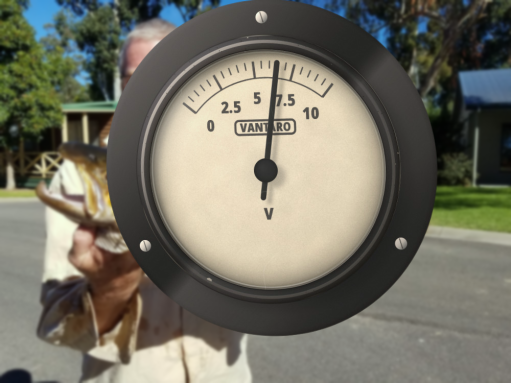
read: 6.5 V
